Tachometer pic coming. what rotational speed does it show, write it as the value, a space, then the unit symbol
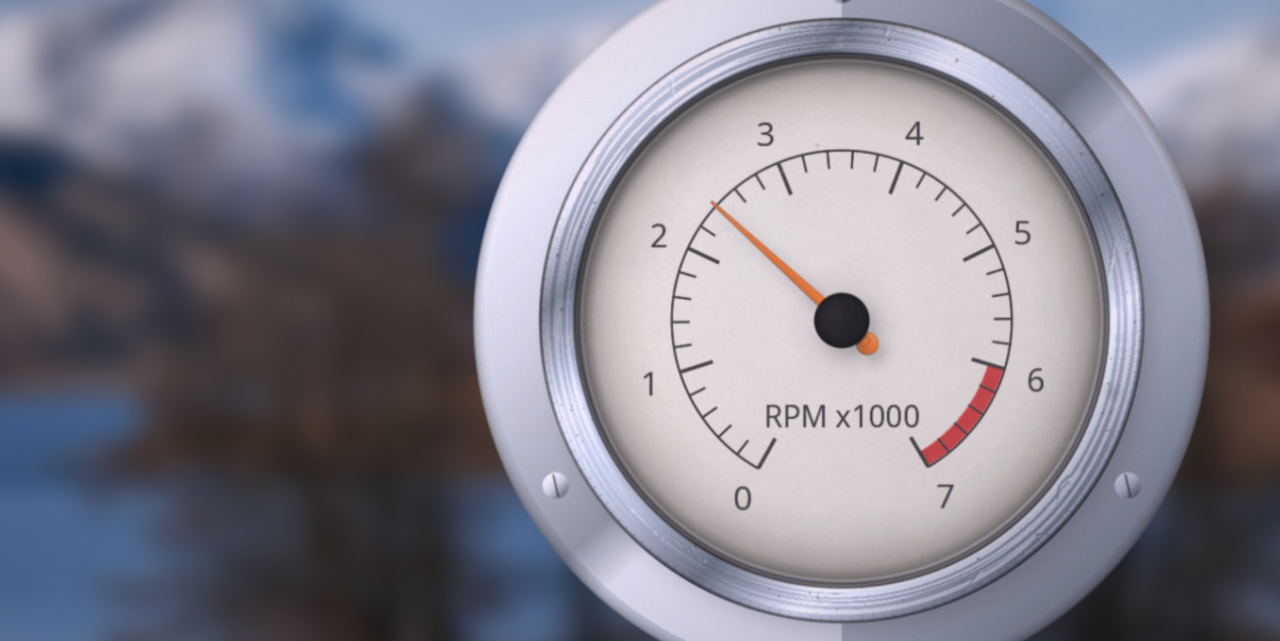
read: 2400 rpm
